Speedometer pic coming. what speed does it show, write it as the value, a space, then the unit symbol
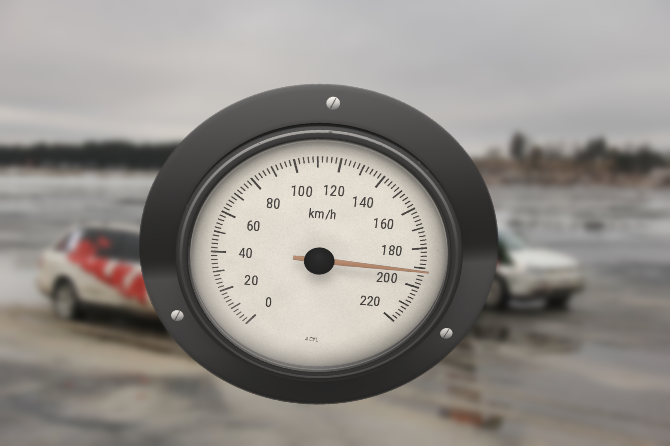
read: 190 km/h
